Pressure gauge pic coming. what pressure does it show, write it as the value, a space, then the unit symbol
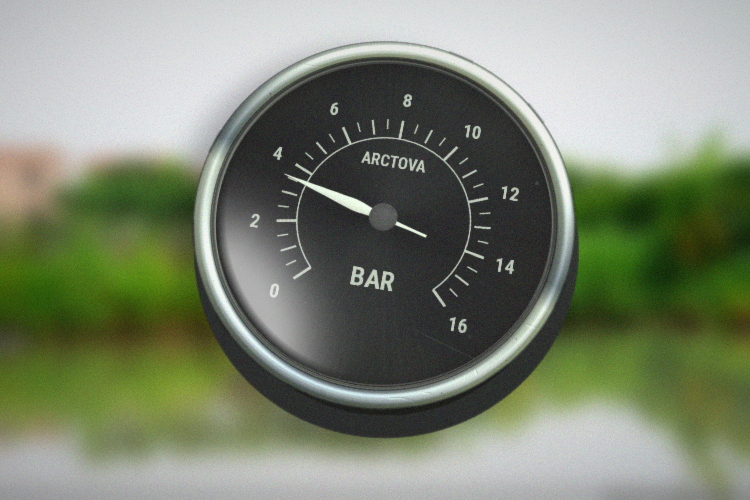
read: 3.5 bar
